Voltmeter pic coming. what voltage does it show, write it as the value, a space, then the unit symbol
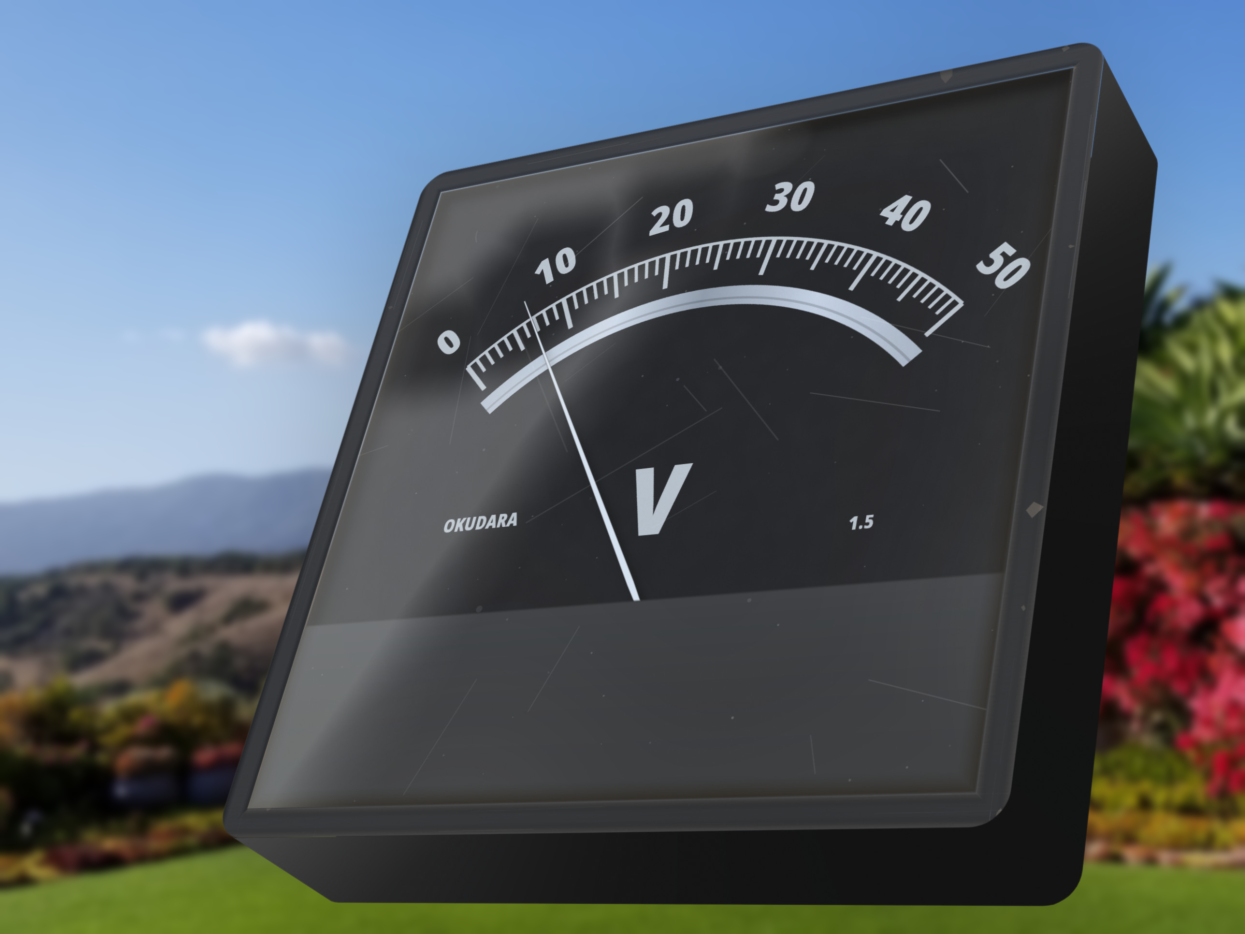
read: 7 V
